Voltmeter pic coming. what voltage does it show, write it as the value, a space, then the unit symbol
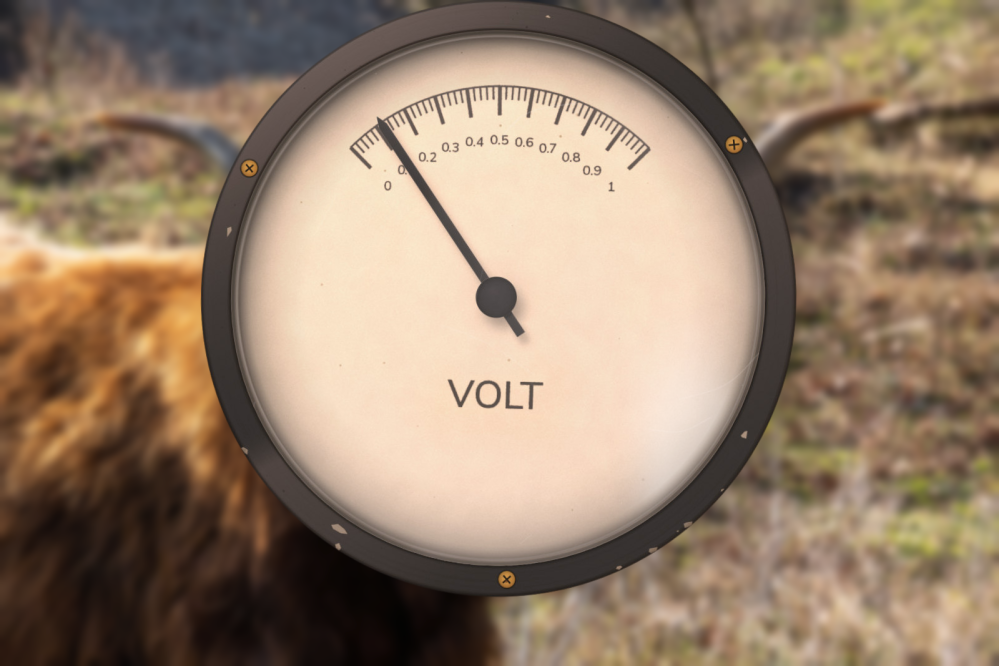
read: 0.12 V
